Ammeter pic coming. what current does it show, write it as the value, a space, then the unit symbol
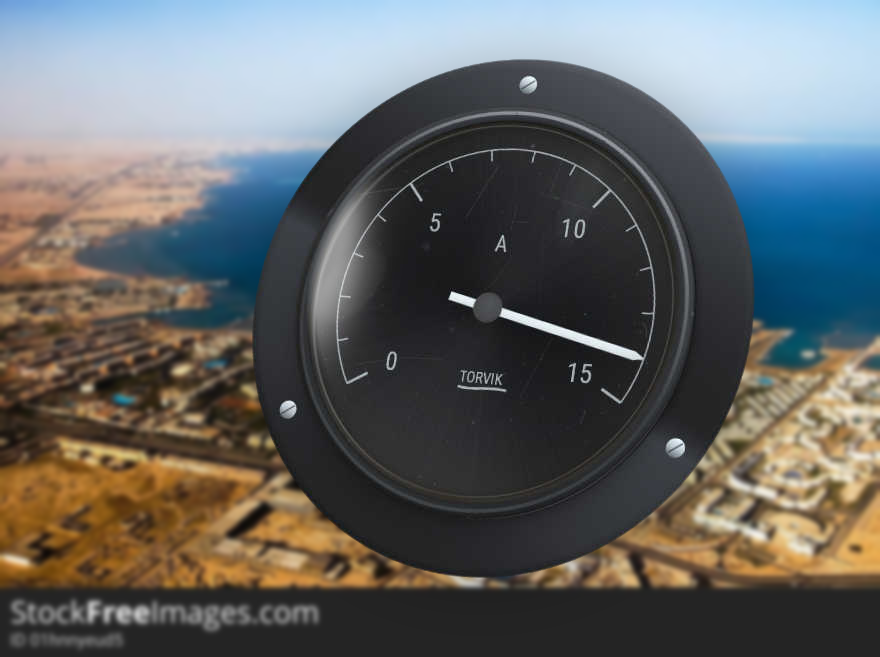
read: 14 A
